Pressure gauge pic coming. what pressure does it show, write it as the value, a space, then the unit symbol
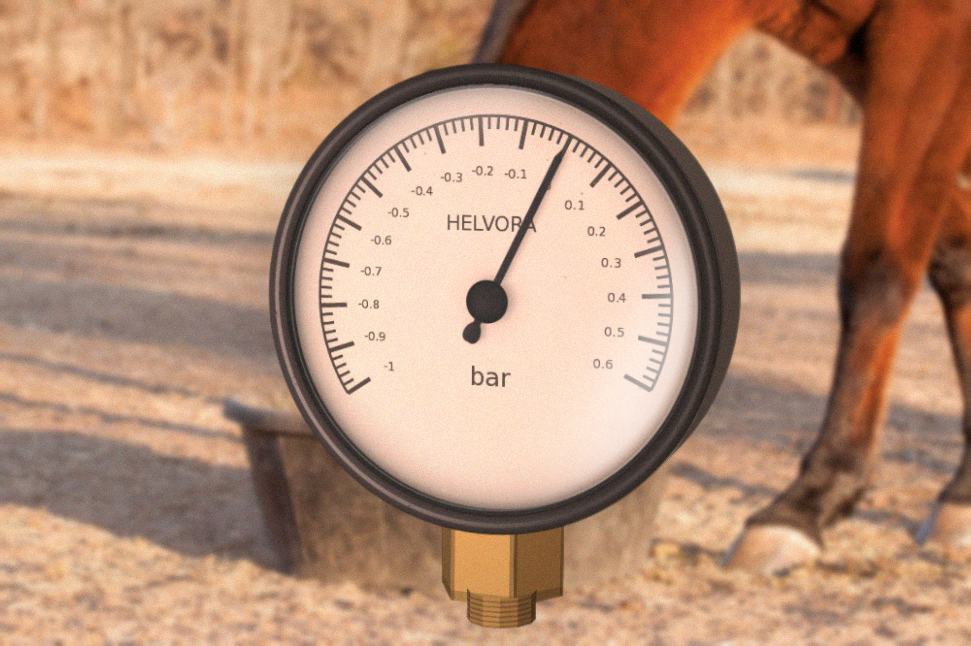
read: 0 bar
